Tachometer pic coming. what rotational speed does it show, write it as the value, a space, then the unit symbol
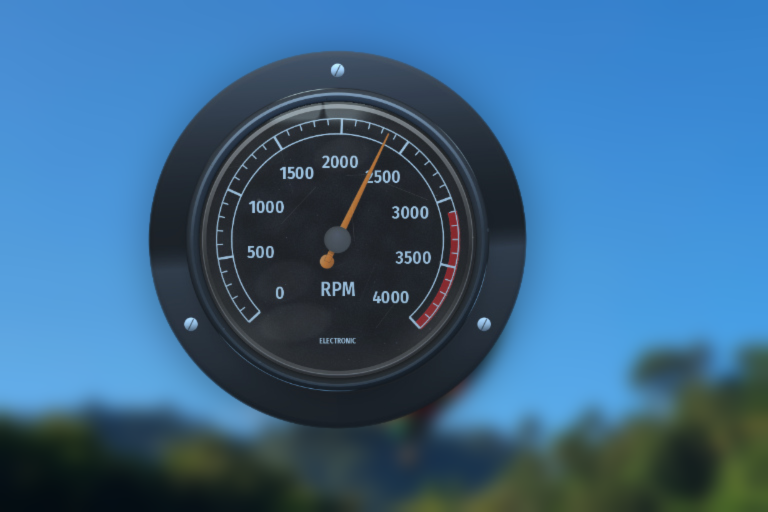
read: 2350 rpm
